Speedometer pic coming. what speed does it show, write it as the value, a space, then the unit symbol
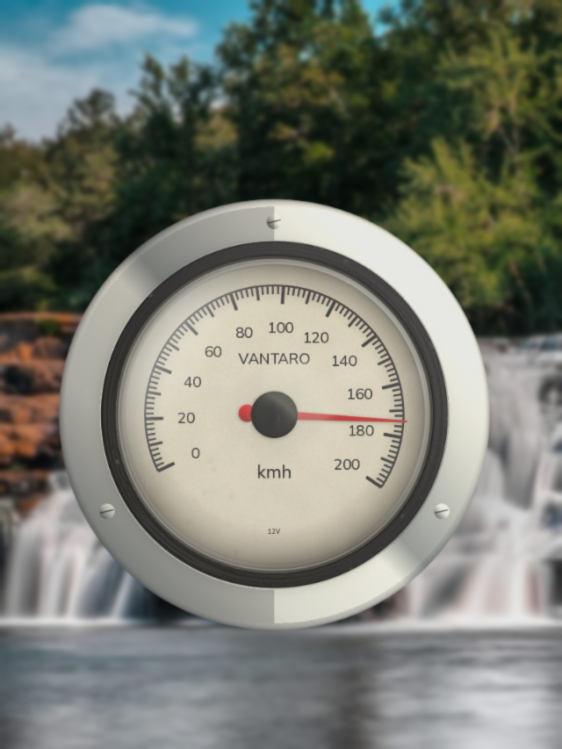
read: 174 km/h
